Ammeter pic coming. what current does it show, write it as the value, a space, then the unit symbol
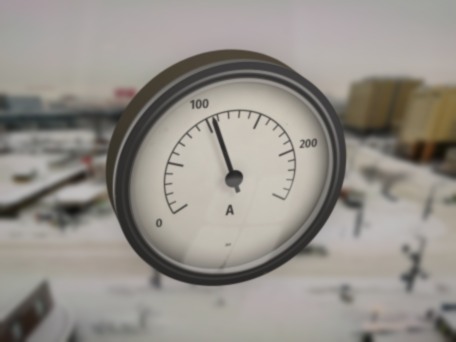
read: 105 A
